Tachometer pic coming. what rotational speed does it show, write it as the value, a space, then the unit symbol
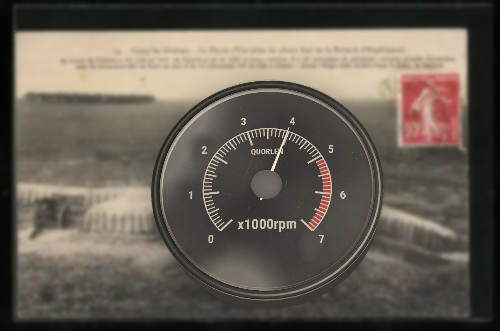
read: 4000 rpm
